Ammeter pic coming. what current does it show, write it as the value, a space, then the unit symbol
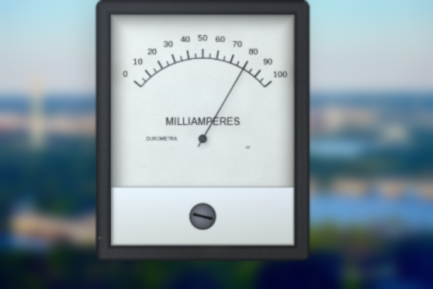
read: 80 mA
